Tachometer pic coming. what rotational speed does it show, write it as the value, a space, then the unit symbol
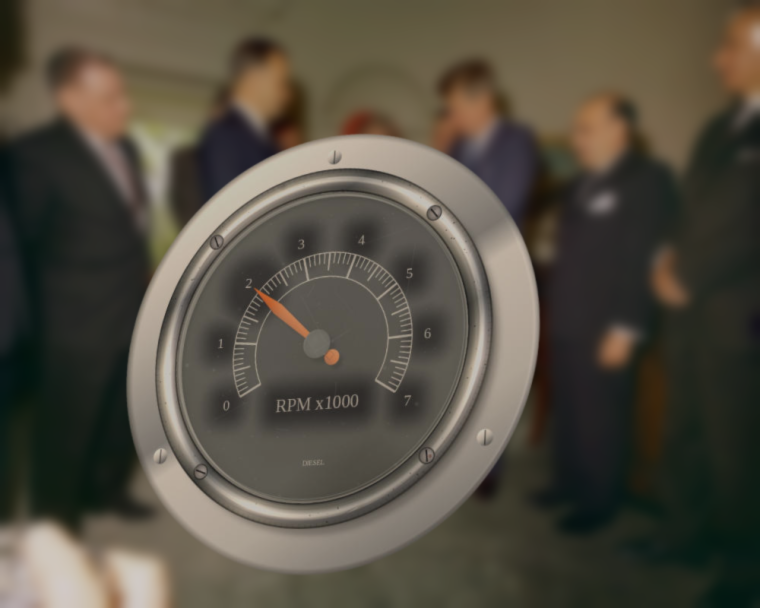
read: 2000 rpm
